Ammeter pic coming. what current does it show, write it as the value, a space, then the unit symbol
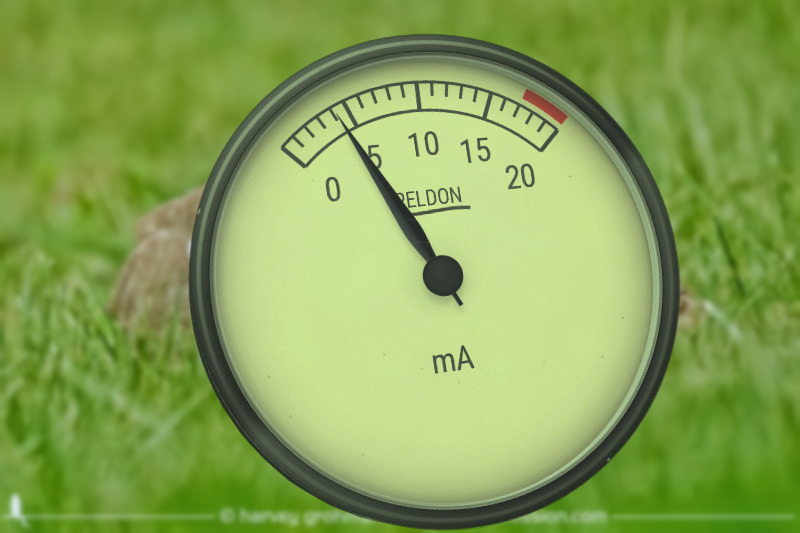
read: 4 mA
